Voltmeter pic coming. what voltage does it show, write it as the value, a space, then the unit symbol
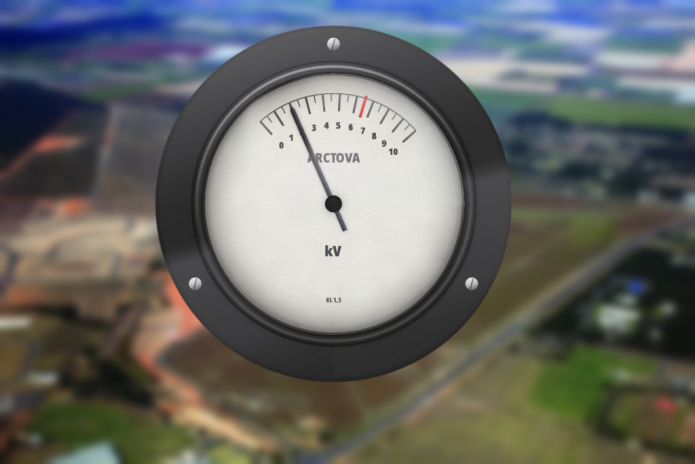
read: 2 kV
